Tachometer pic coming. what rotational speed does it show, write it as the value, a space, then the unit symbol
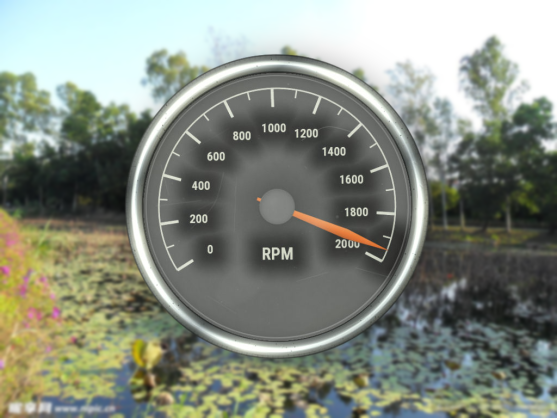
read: 1950 rpm
